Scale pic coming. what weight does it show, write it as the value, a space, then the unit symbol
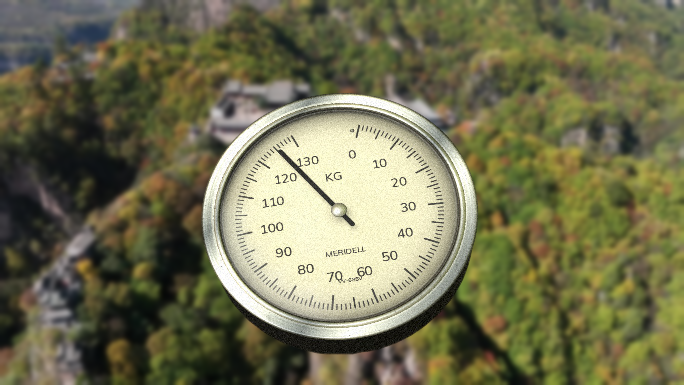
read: 125 kg
